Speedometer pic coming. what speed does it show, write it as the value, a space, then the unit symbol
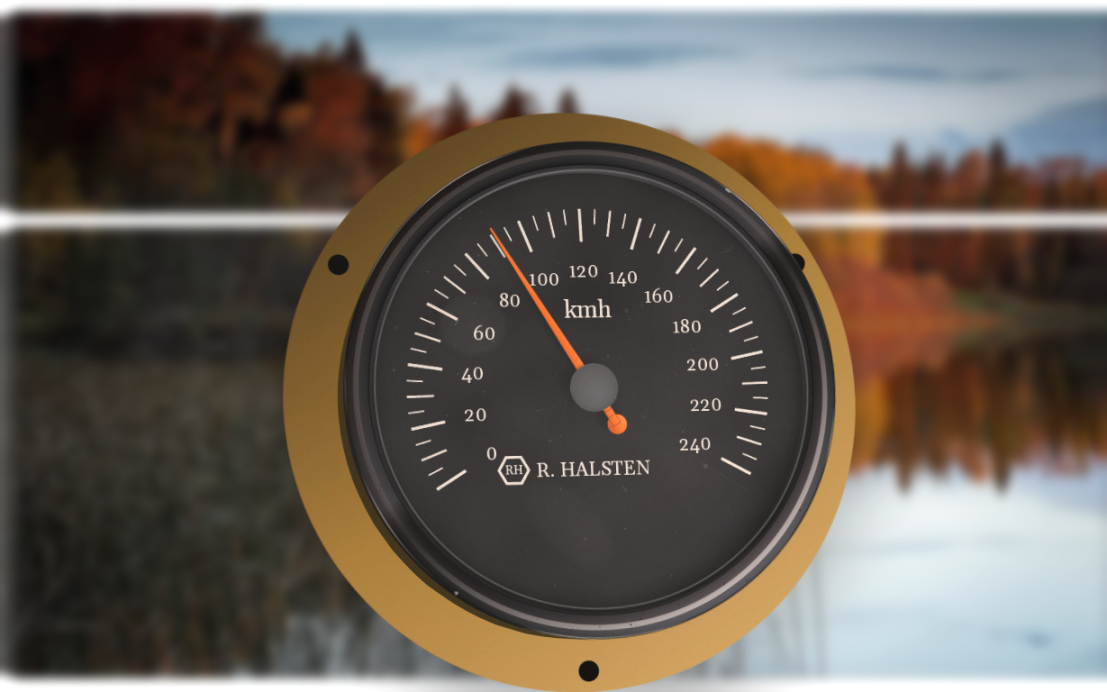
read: 90 km/h
